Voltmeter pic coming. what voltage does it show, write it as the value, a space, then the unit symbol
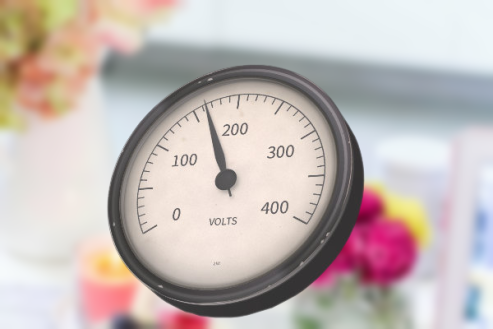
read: 165 V
